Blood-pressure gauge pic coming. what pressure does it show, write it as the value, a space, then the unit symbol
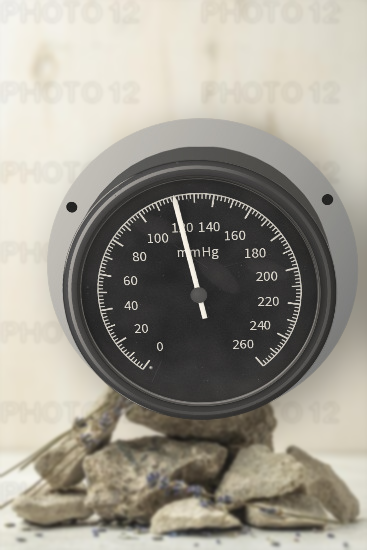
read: 120 mmHg
